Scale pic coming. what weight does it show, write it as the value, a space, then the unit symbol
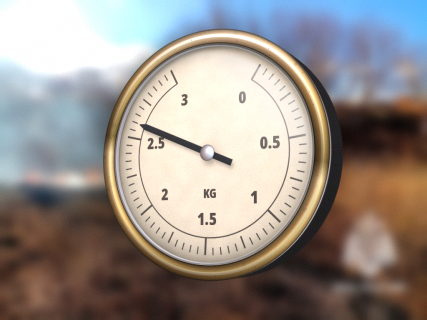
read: 2.6 kg
